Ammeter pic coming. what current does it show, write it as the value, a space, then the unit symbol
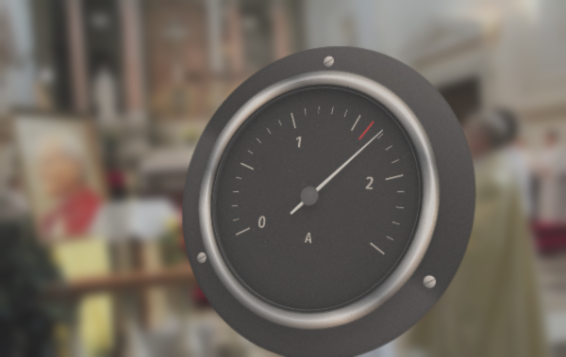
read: 1.7 A
